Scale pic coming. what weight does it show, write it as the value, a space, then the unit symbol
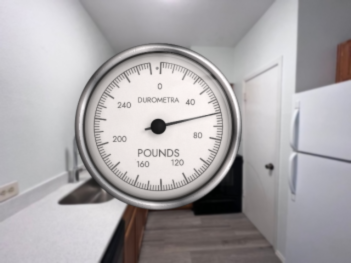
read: 60 lb
